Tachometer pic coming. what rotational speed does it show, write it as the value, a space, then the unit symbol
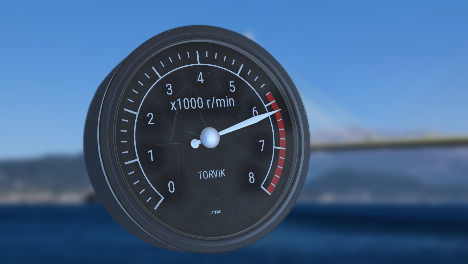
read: 6200 rpm
